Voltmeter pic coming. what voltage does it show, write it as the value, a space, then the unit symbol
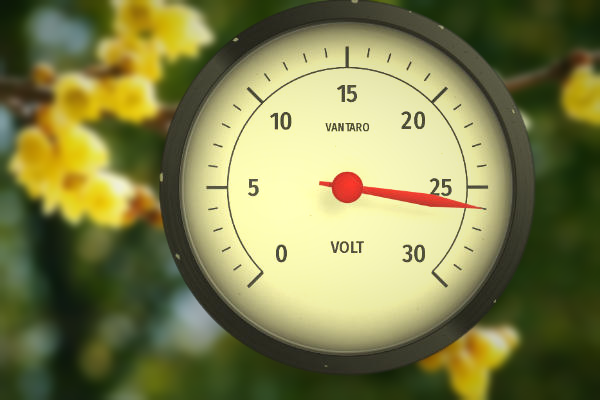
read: 26 V
